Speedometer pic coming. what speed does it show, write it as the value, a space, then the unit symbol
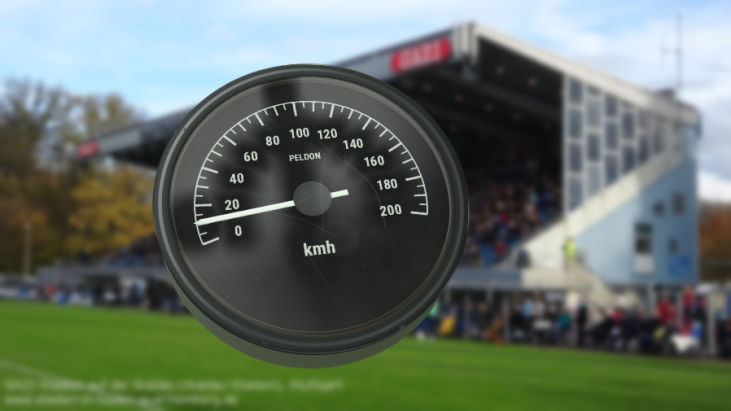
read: 10 km/h
